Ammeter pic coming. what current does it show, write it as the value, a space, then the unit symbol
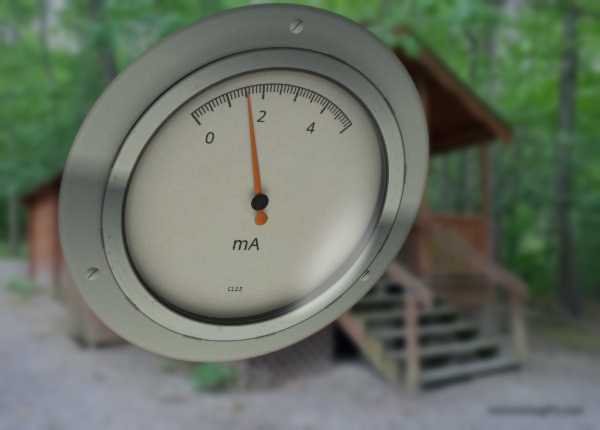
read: 1.5 mA
